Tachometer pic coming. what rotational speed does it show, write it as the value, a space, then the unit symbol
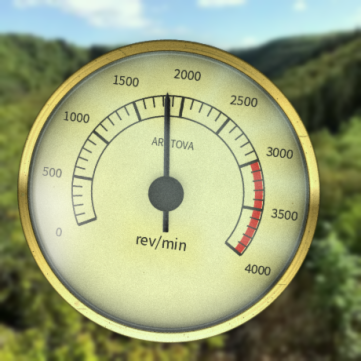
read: 1850 rpm
